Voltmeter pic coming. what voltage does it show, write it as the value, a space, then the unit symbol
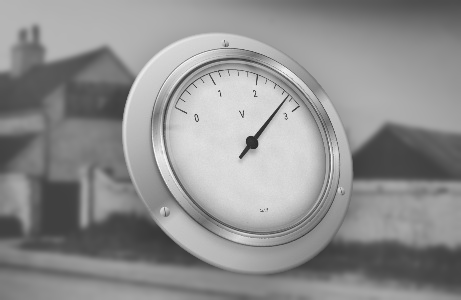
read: 2.7 V
